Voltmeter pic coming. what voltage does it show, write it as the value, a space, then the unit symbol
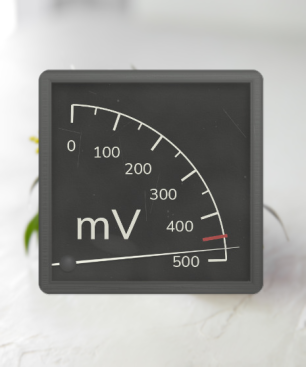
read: 475 mV
